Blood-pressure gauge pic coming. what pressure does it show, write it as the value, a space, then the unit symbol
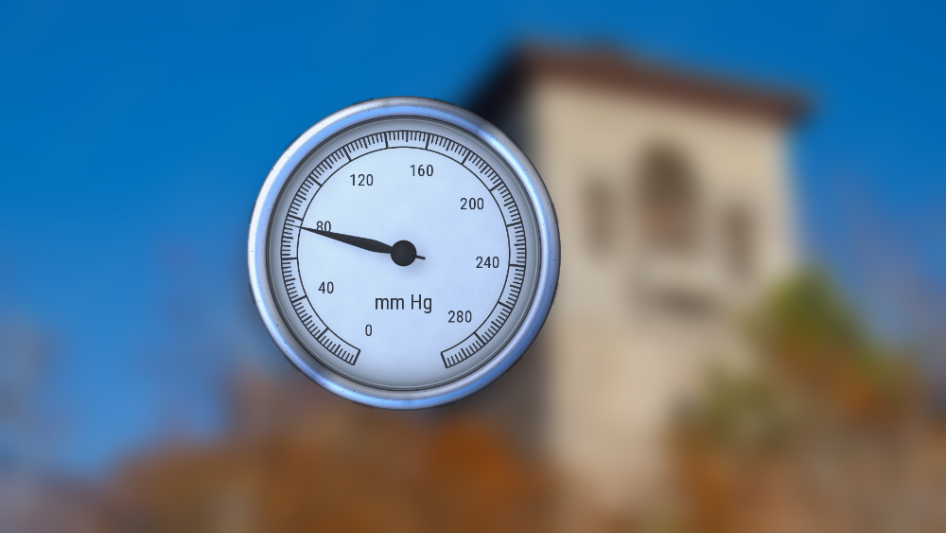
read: 76 mmHg
